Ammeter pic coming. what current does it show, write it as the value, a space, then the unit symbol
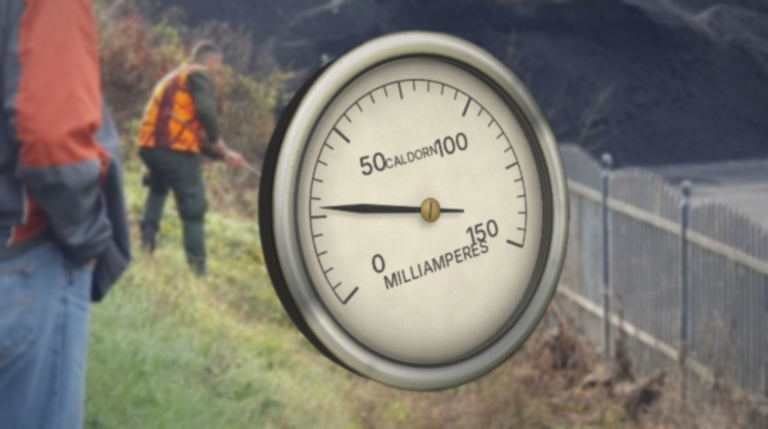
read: 27.5 mA
